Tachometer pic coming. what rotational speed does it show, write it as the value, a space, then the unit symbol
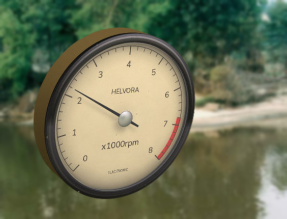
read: 2200 rpm
